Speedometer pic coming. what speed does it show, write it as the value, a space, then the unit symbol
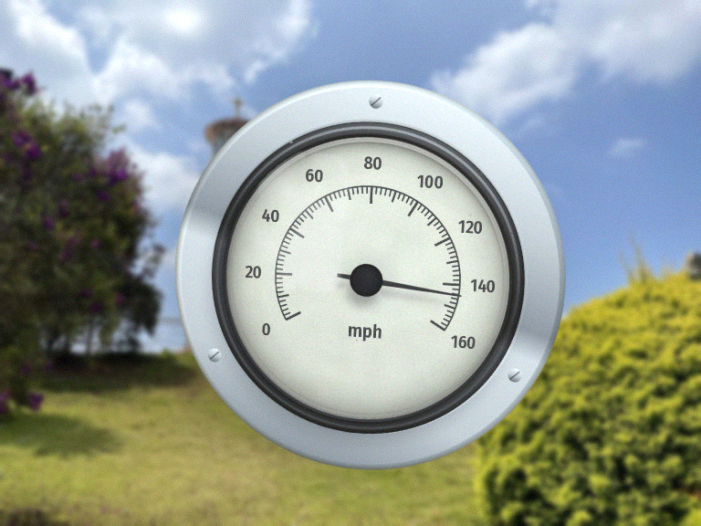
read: 144 mph
